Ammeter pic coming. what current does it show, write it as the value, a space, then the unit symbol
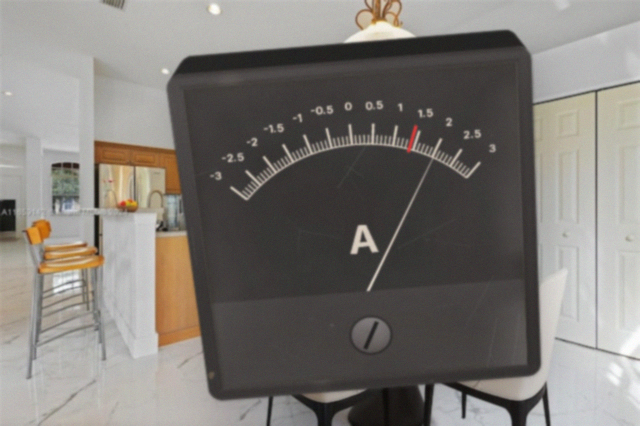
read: 2 A
